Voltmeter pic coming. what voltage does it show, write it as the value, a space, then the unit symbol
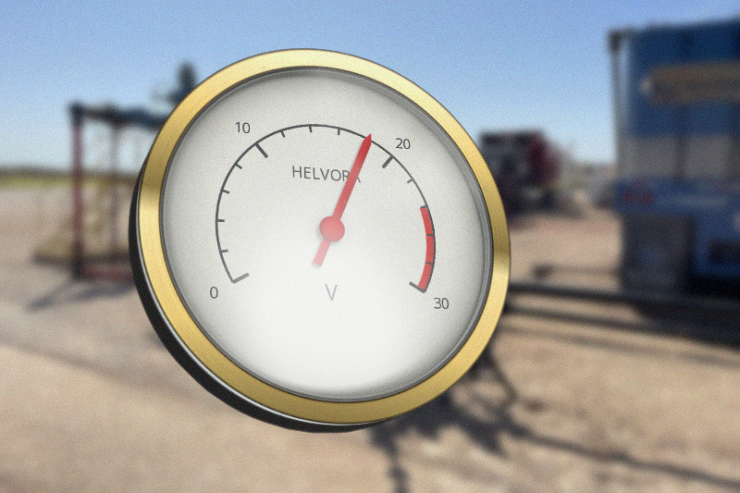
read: 18 V
